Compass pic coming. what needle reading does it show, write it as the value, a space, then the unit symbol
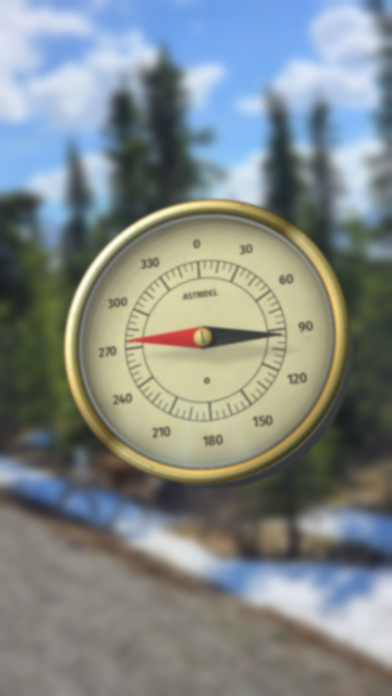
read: 275 °
